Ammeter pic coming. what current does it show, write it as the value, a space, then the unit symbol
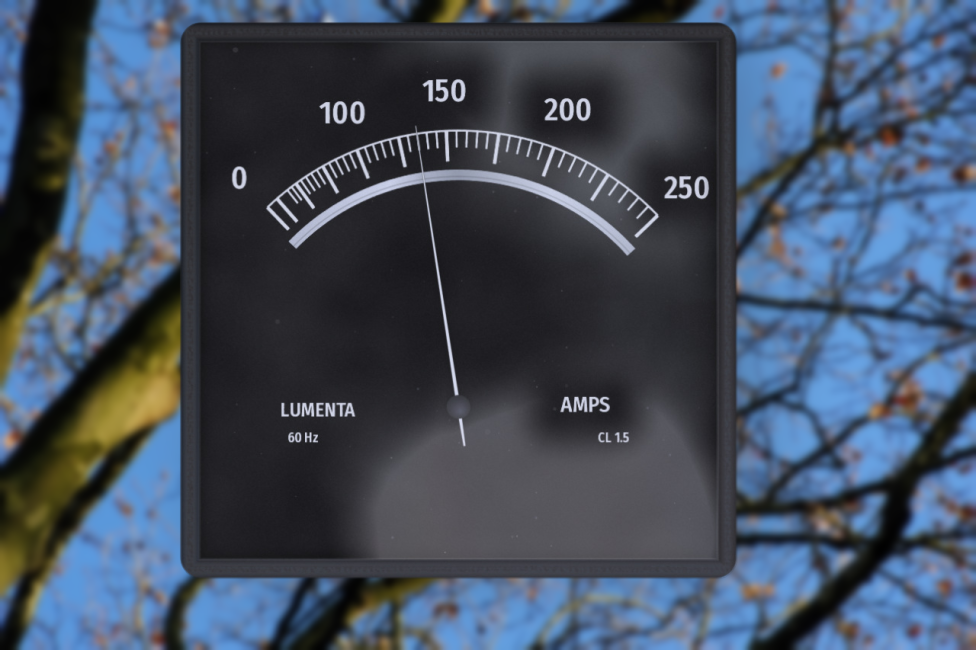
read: 135 A
